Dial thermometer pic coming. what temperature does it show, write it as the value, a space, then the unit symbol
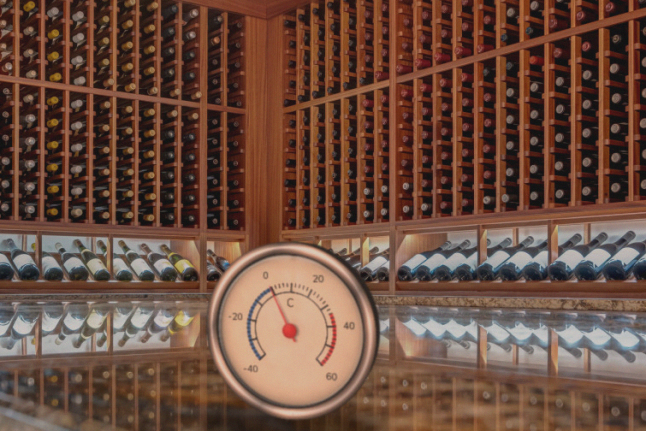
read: 0 °C
